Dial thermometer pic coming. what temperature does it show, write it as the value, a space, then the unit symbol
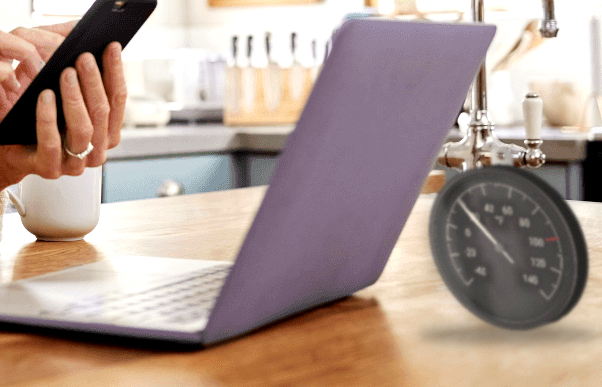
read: 20 °F
